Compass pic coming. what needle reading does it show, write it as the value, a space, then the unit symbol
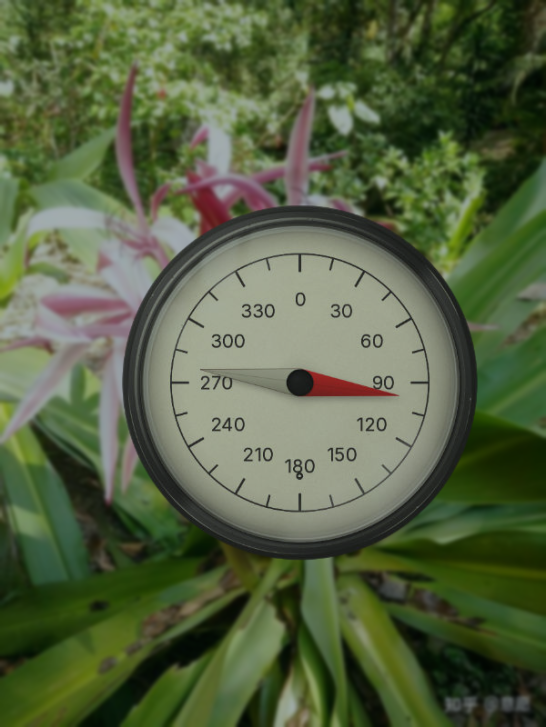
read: 97.5 °
